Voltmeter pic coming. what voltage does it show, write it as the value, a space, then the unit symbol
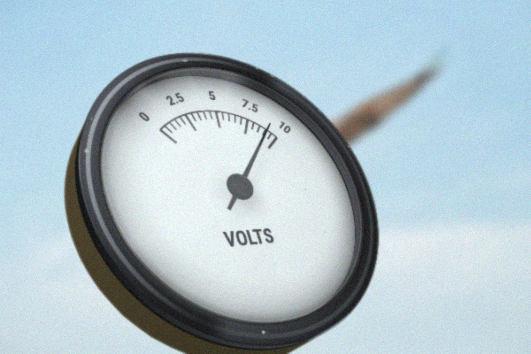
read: 9 V
